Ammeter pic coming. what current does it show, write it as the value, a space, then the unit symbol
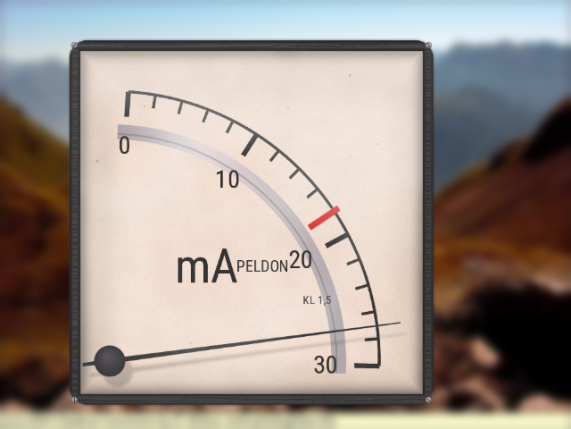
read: 27 mA
